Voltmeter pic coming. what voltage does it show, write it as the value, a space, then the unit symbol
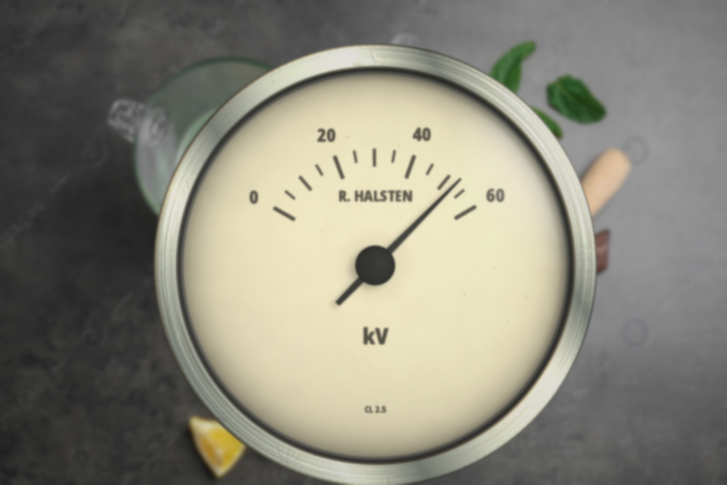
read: 52.5 kV
